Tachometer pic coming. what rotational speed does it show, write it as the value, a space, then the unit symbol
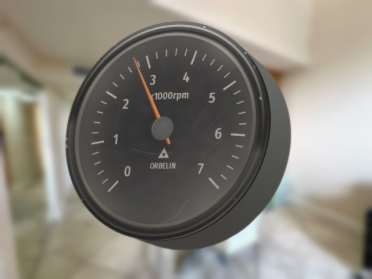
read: 2800 rpm
